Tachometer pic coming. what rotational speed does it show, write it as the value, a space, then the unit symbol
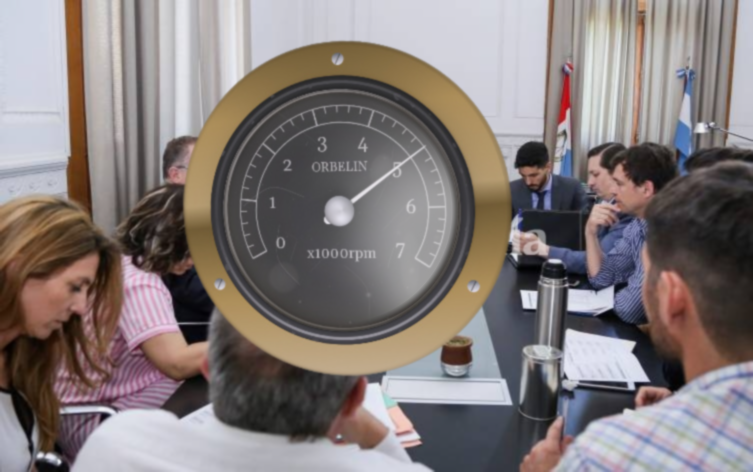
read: 5000 rpm
